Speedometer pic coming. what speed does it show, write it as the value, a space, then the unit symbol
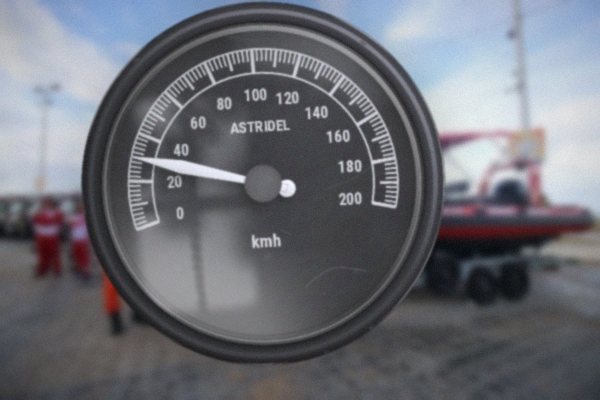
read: 30 km/h
